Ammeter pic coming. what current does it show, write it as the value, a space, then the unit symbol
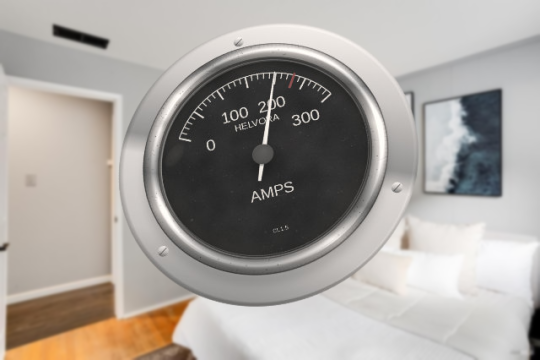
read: 200 A
